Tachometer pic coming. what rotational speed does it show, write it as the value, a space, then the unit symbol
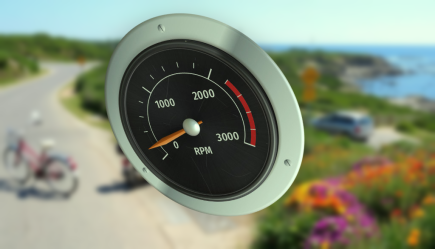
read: 200 rpm
